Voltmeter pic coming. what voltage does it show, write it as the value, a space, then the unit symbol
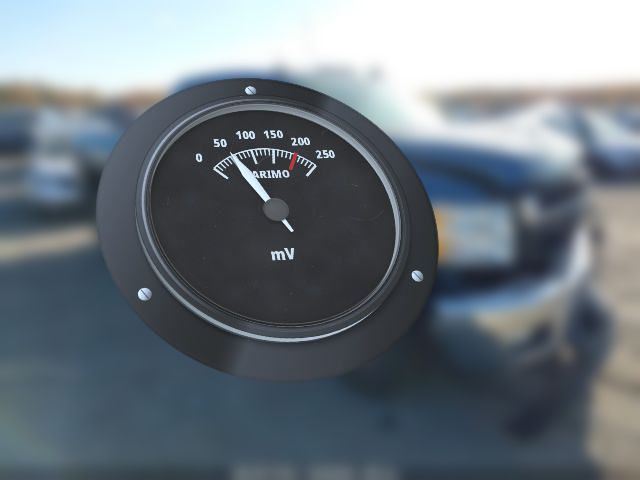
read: 50 mV
